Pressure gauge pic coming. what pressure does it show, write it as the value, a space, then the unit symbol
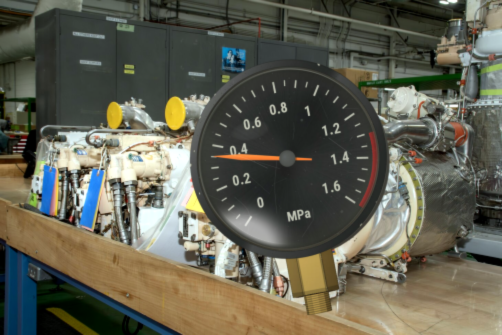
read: 0.35 MPa
